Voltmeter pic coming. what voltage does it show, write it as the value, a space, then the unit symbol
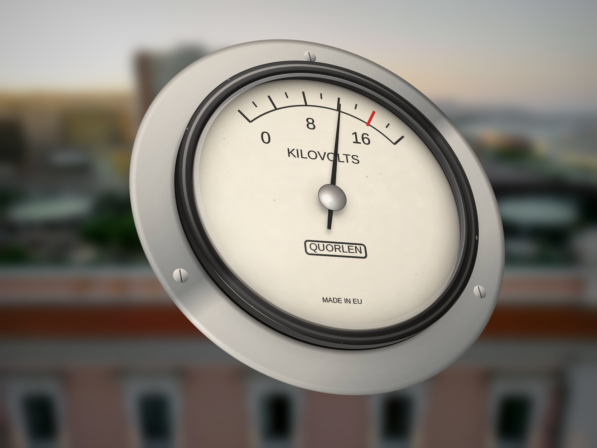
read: 12 kV
